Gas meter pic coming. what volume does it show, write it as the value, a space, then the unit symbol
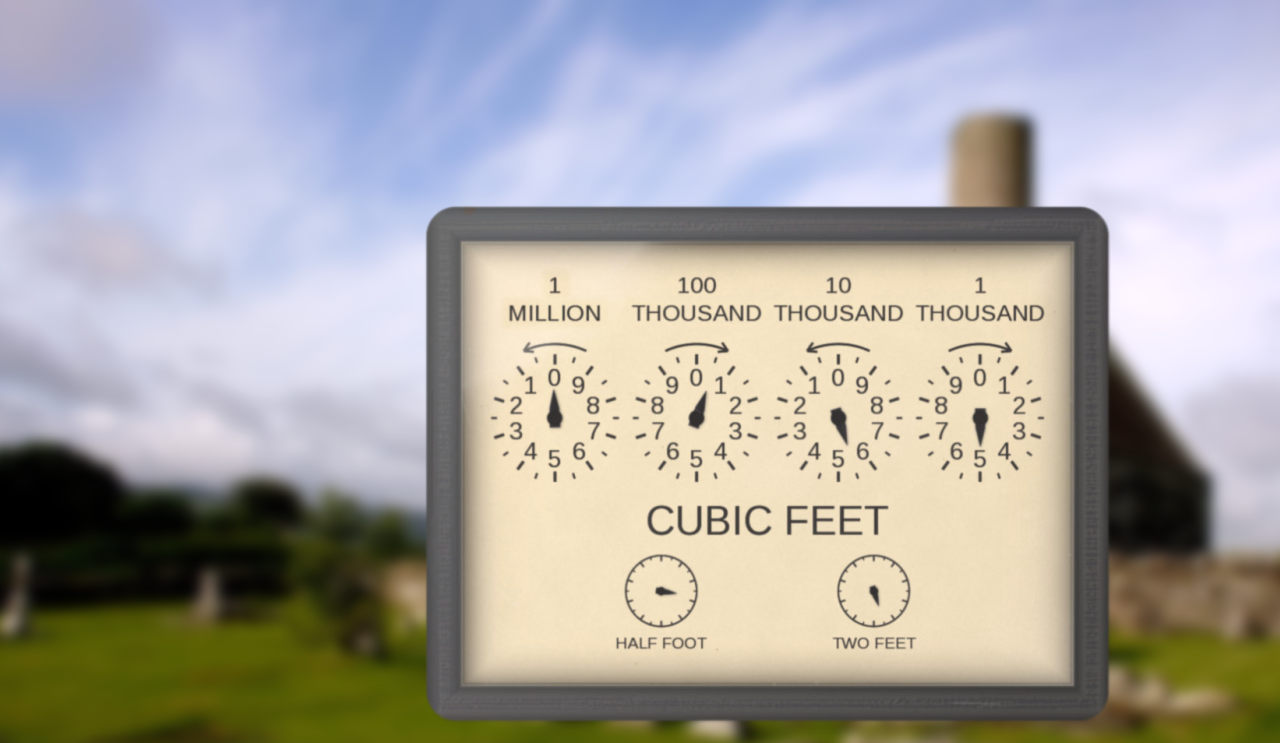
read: 5500 ft³
